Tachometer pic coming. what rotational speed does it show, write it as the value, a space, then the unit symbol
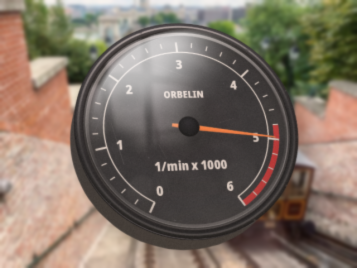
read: 5000 rpm
